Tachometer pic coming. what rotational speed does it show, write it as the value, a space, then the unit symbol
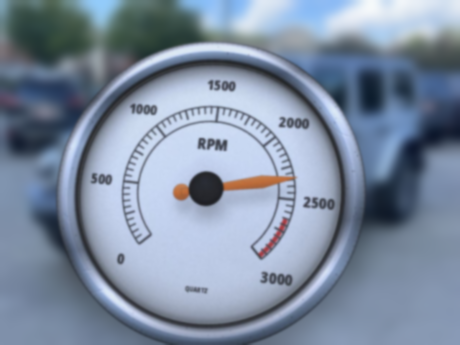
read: 2350 rpm
